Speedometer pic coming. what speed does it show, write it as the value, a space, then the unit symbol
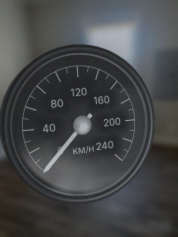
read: 0 km/h
